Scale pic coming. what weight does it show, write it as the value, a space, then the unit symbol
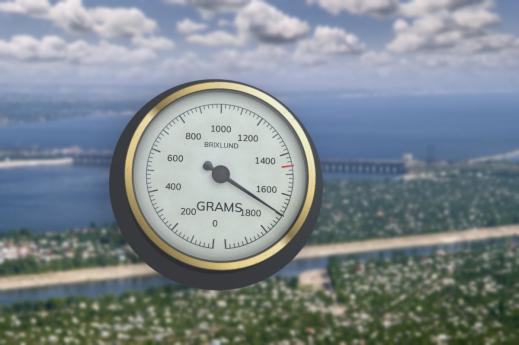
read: 1700 g
